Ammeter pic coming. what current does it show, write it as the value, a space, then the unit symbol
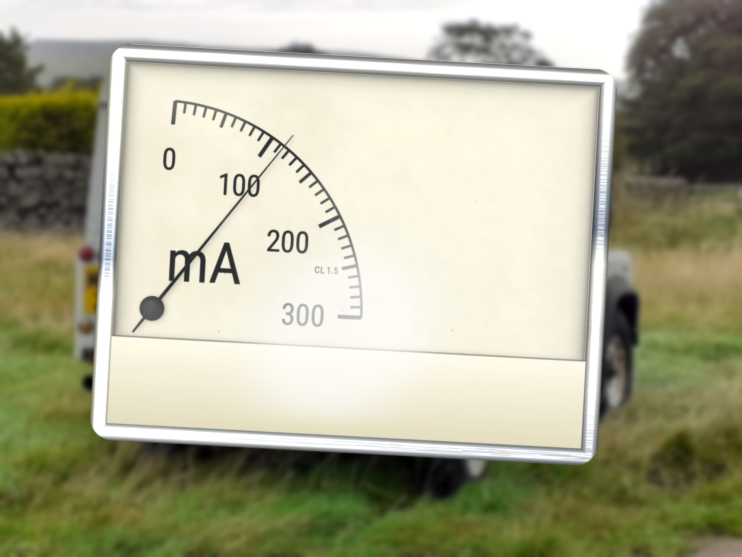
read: 115 mA
